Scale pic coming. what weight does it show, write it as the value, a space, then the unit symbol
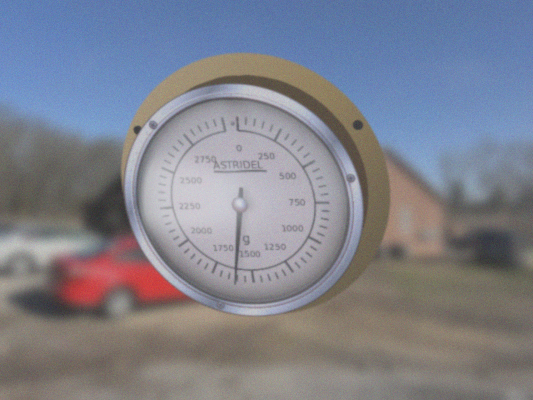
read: 1600 g
